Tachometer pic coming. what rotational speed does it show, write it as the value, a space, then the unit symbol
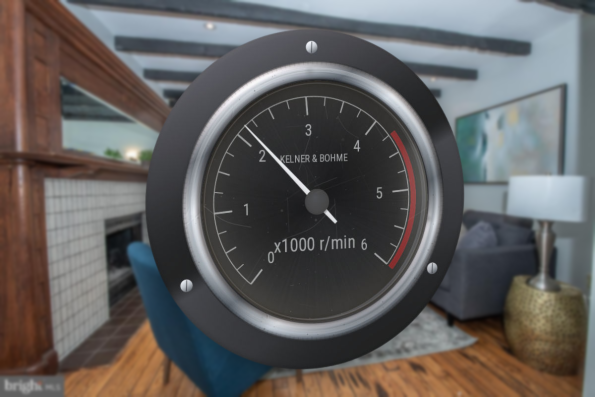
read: 2125 rpm
